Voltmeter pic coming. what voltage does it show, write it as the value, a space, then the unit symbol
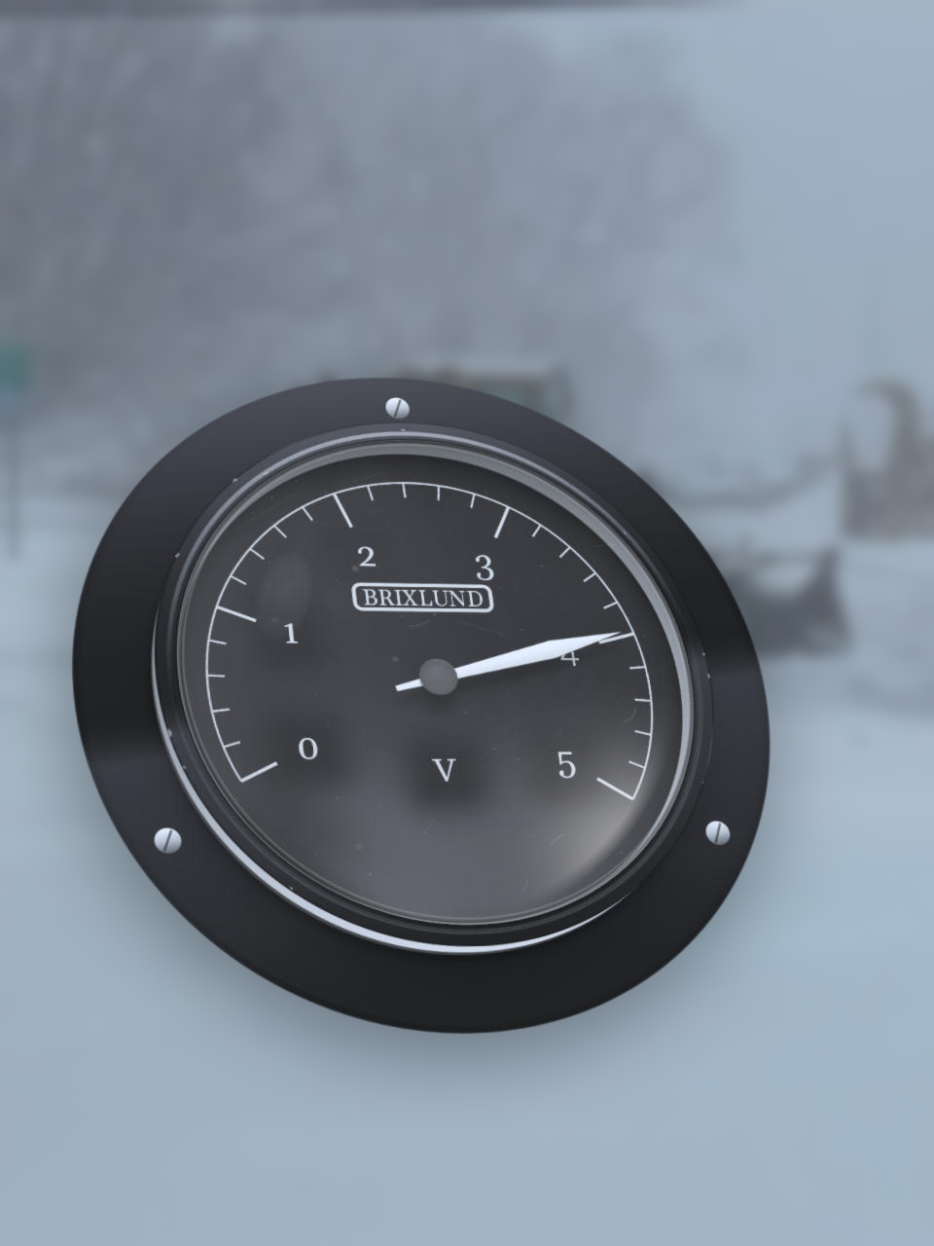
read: 4 V
